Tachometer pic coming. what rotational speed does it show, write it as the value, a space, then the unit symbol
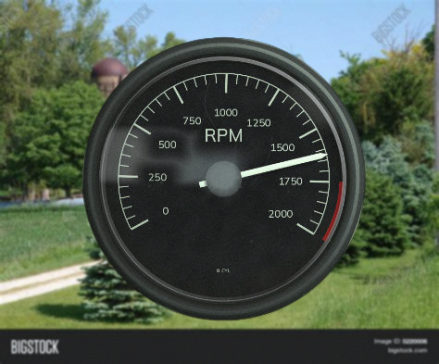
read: 1625 rpm
